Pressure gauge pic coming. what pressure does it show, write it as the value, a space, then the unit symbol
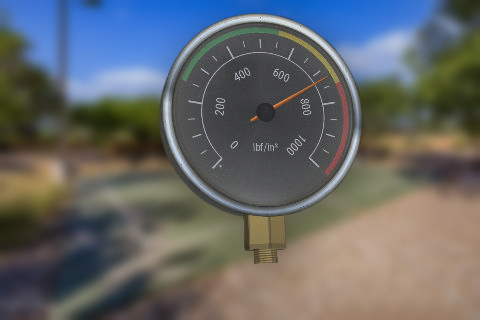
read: 725 psi
